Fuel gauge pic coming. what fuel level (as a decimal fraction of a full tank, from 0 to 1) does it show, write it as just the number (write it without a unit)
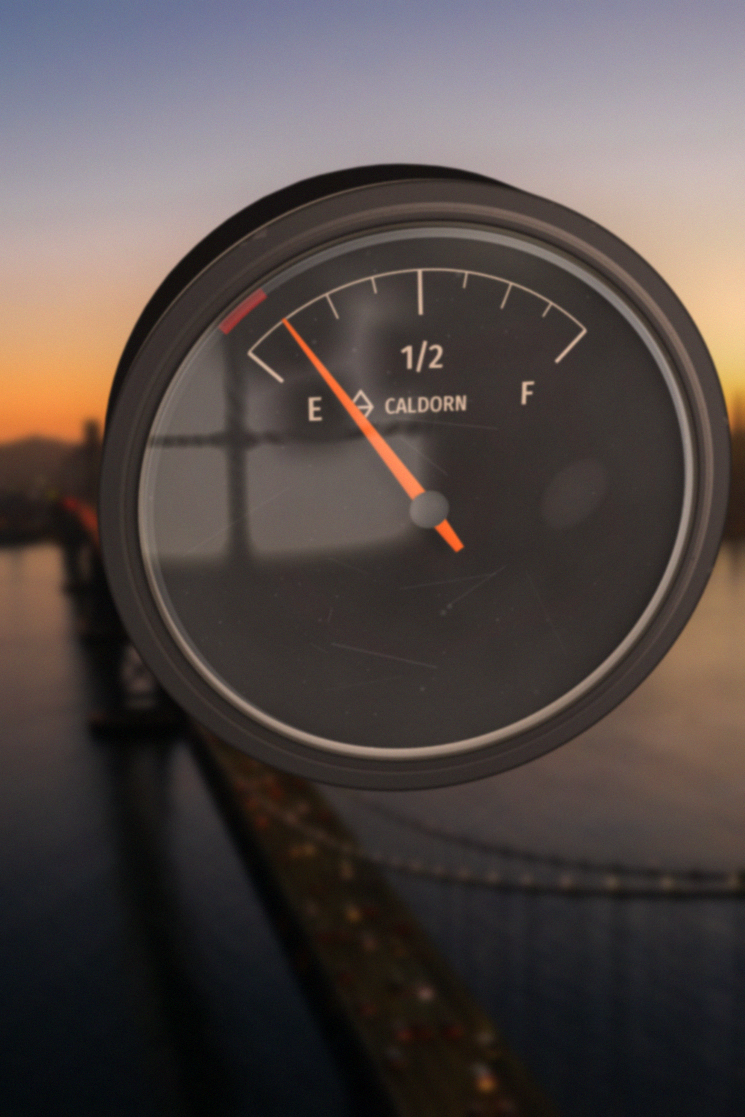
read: 0.125
